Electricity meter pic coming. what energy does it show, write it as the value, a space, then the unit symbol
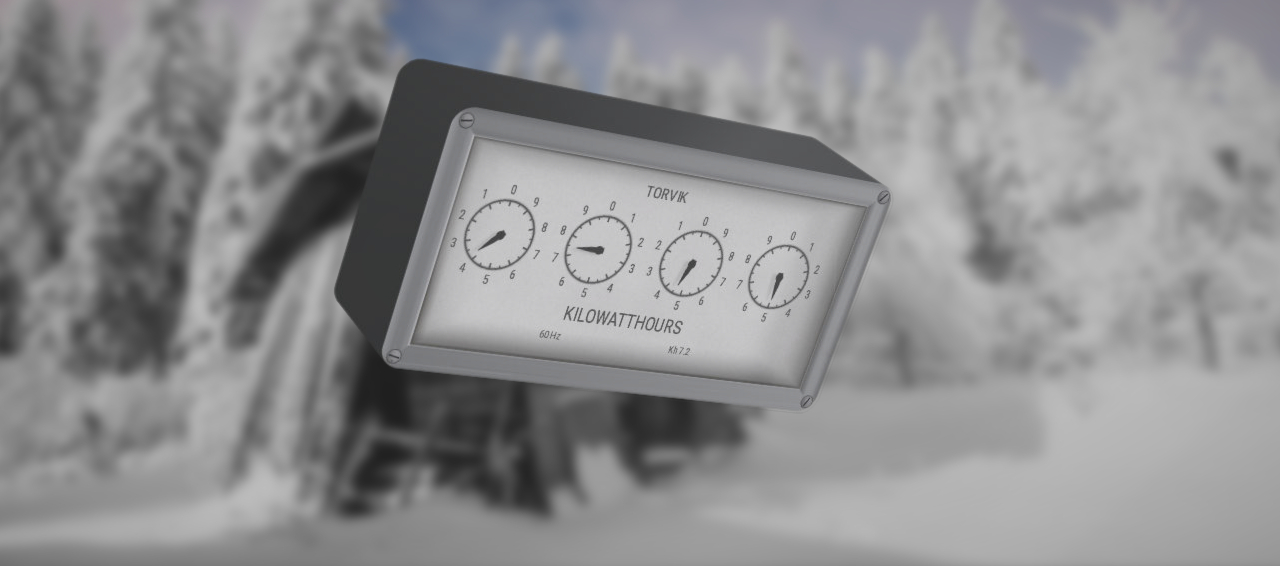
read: 3745 kWh
